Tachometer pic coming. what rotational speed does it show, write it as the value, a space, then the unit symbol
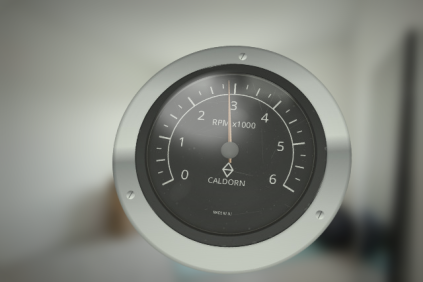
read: 2875 rpm
